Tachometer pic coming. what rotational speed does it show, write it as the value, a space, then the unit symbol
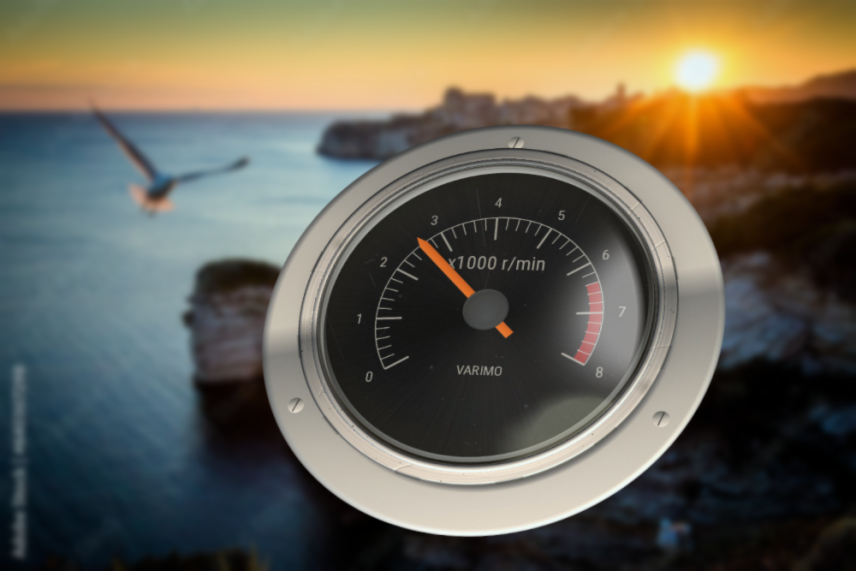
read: 2600 rpm
